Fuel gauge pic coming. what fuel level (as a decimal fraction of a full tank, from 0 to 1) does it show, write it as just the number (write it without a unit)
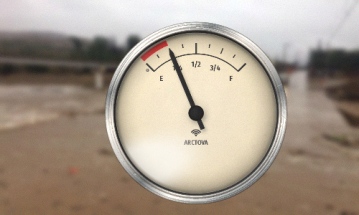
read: 0.25
